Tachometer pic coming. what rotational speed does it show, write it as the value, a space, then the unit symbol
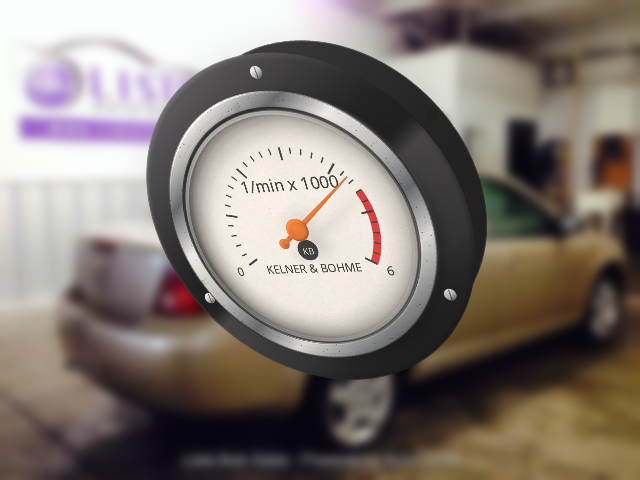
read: 4300 rpm
